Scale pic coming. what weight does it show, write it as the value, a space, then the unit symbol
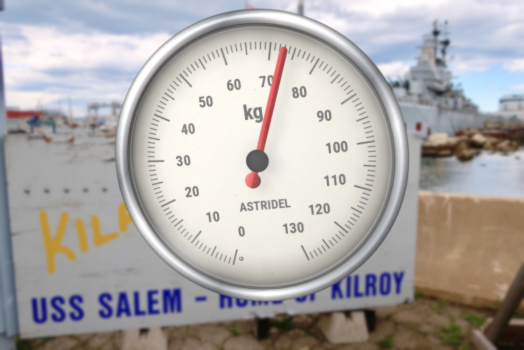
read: 73 kg
